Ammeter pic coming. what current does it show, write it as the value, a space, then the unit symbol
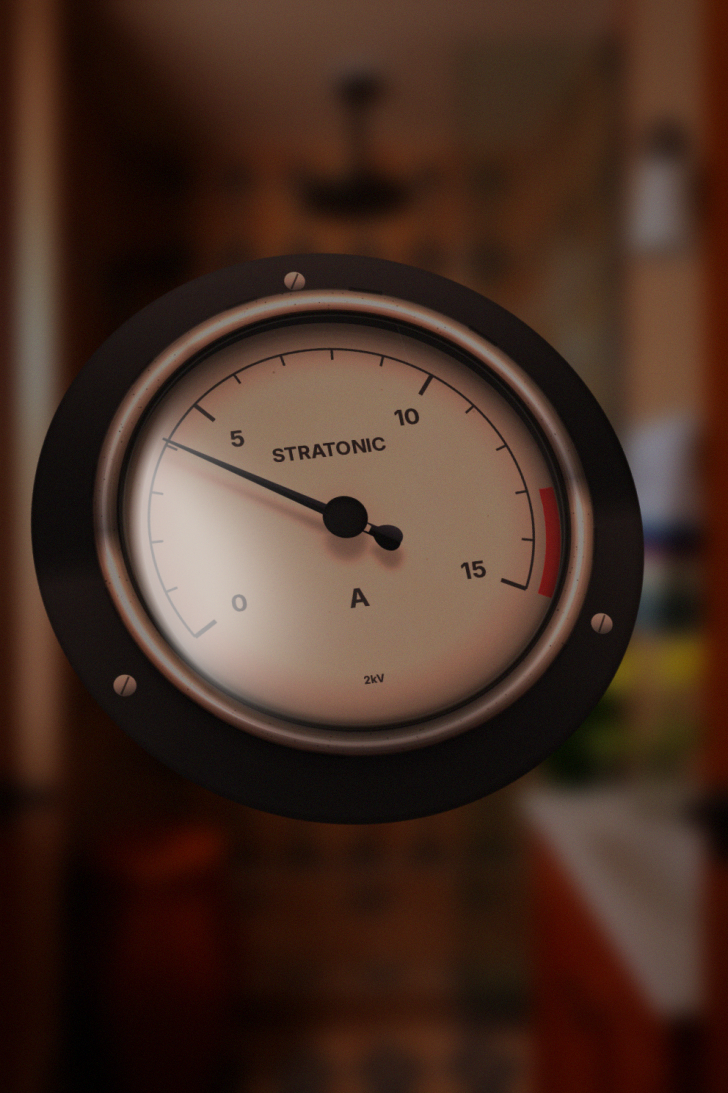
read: 4 A
